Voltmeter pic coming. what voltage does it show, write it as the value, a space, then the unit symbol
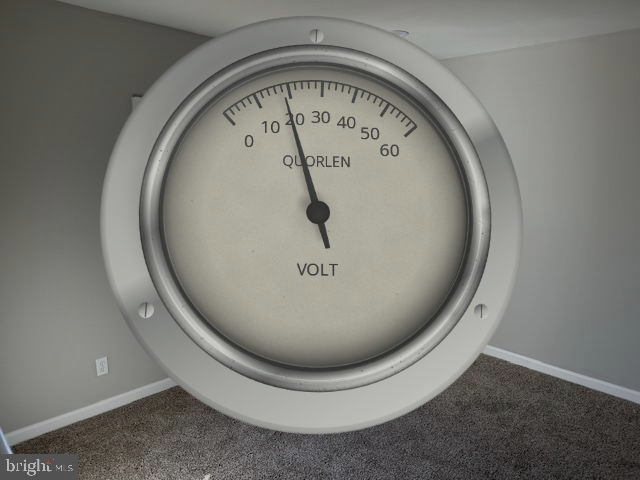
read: 18 V
